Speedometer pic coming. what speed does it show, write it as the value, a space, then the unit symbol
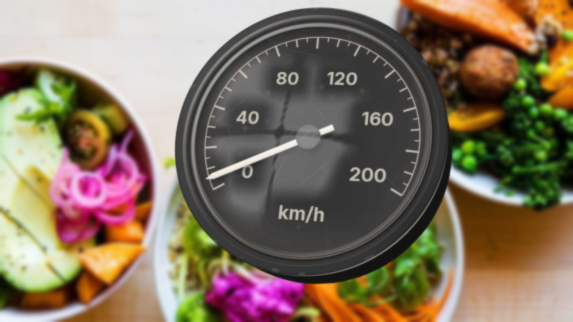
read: 5 km/h
